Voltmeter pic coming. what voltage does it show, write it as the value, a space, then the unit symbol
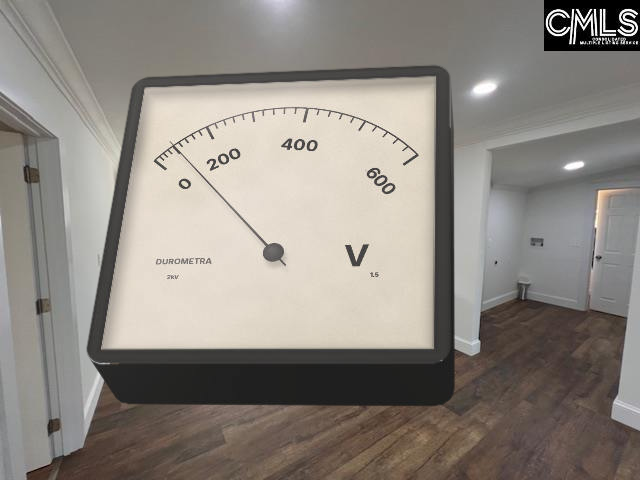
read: 100 V
